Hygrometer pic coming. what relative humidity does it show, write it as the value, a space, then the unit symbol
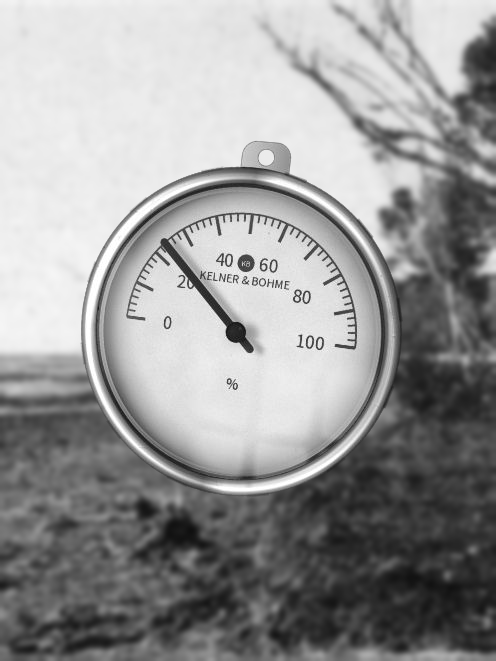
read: 24 %
